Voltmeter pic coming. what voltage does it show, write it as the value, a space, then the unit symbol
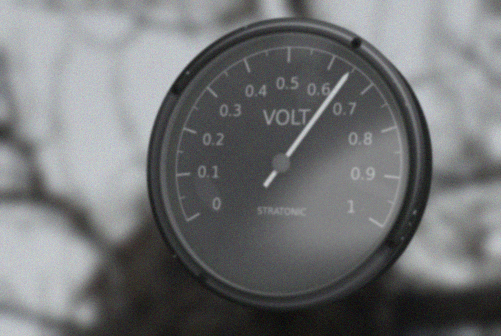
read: 0.65 V
